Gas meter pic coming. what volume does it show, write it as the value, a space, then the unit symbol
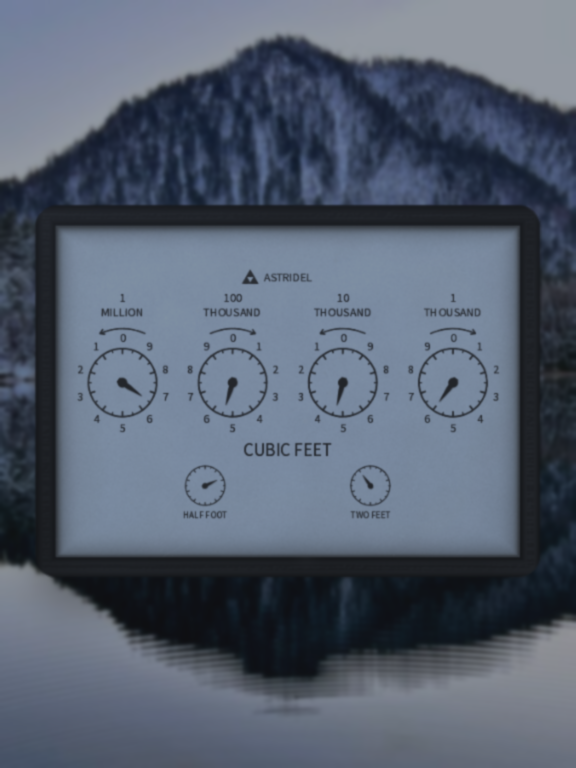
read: 654600 ft³
